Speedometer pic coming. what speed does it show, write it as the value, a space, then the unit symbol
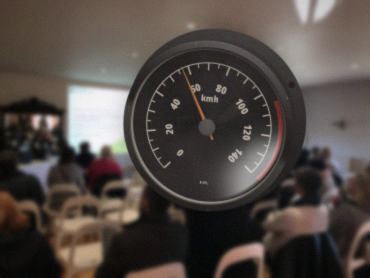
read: 57.5 km/h
